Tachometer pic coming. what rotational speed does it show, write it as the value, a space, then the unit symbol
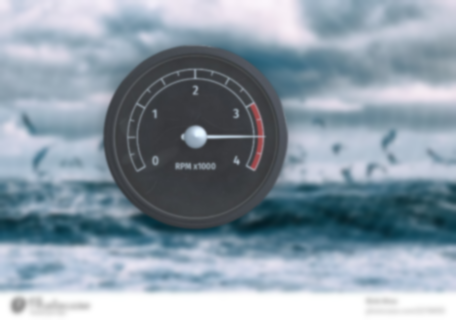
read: 3500 rpm
